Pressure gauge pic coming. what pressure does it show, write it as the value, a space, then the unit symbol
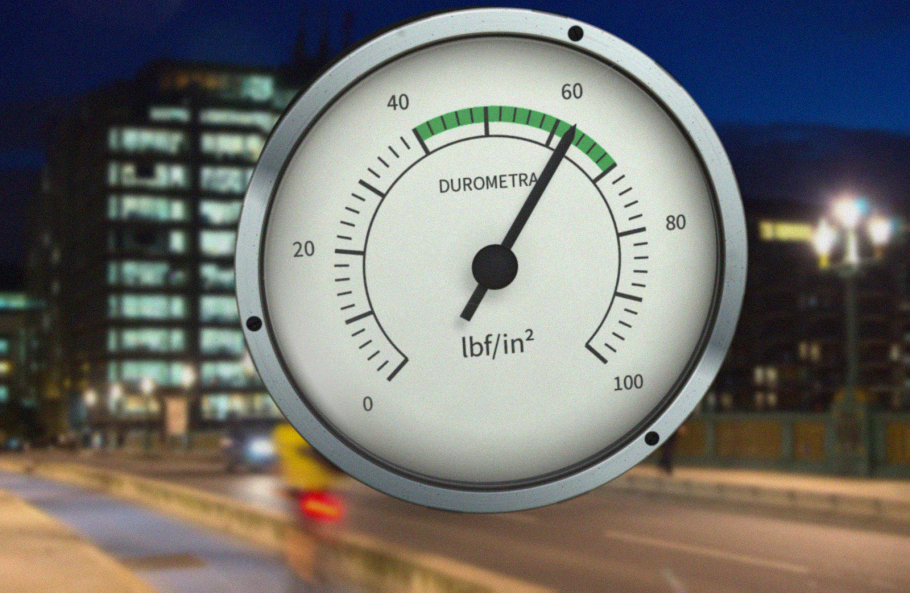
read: 62 psi
